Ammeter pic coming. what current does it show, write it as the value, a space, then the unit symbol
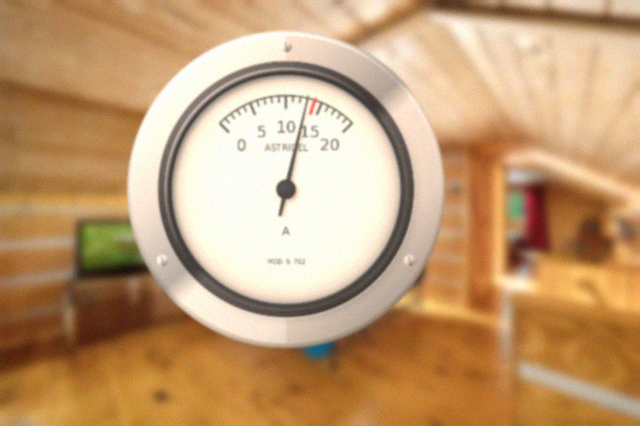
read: 13 A
